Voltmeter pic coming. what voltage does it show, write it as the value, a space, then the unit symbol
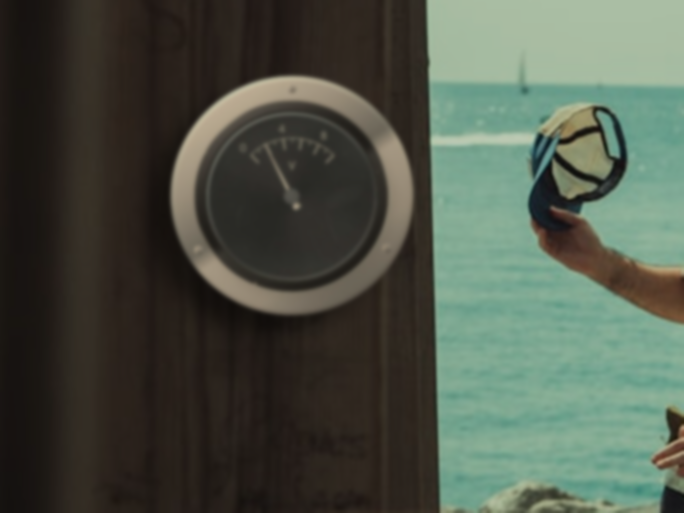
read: 2 V
